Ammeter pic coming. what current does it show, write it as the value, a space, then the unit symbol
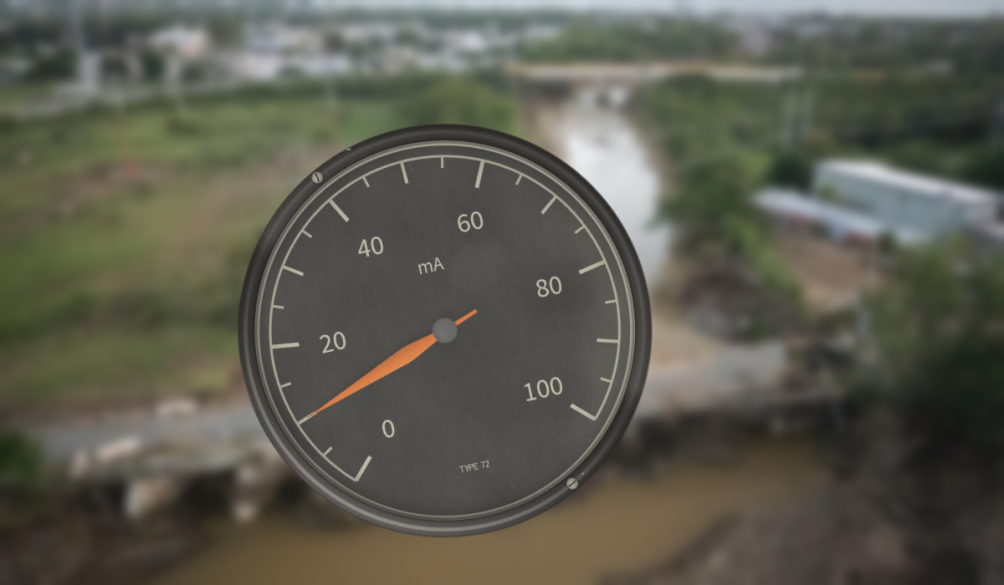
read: 10 mA
